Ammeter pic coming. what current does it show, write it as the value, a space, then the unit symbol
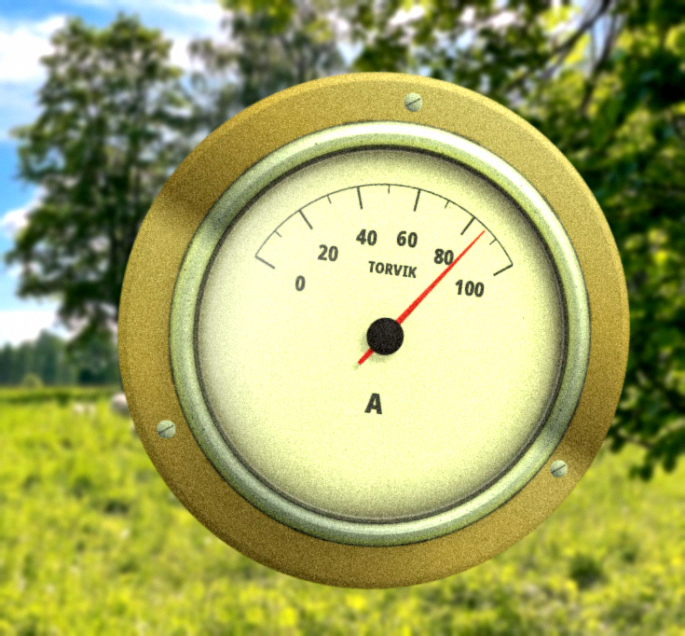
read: 85 A
